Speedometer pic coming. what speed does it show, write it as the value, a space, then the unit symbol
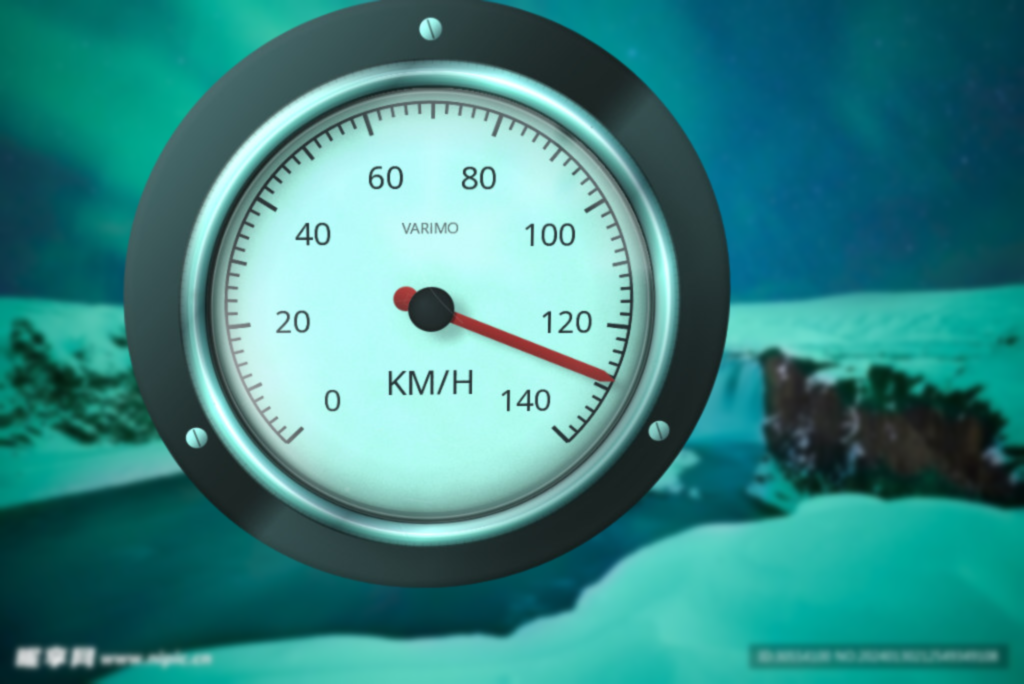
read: 128 km/h
